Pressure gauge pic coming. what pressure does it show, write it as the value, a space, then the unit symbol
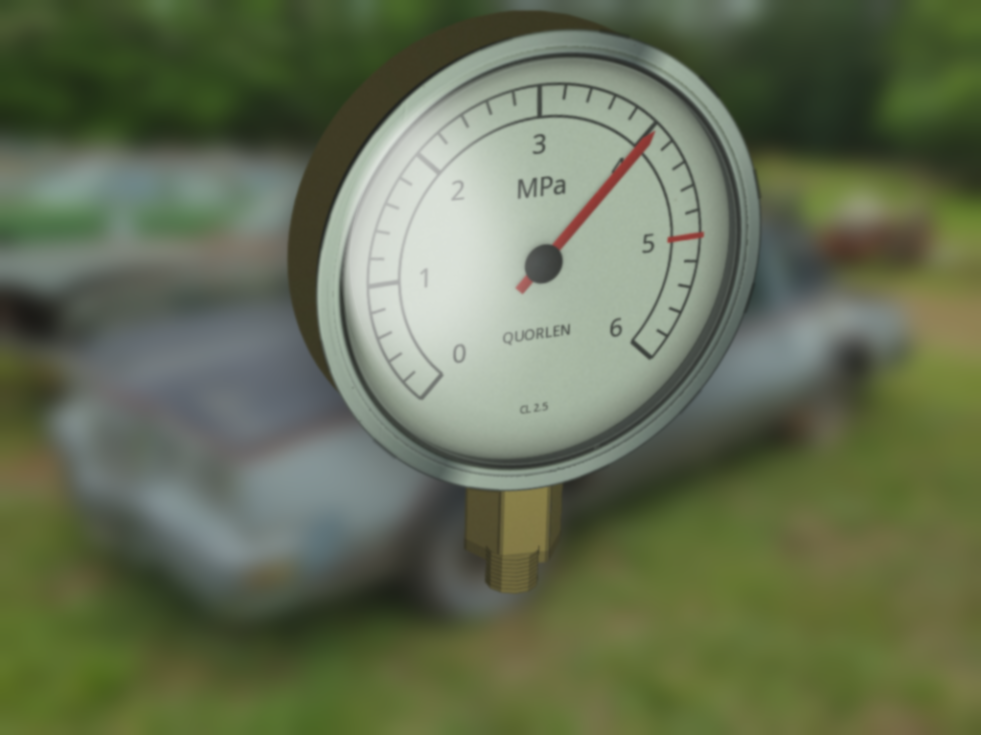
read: 4 MPa
